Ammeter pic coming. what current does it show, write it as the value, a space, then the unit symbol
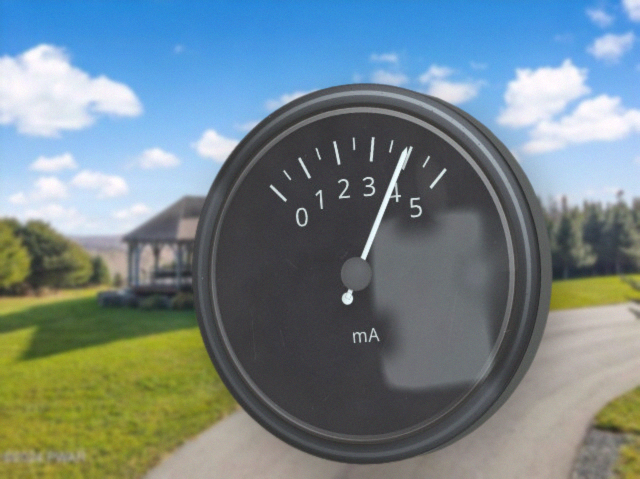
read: 4 mA
